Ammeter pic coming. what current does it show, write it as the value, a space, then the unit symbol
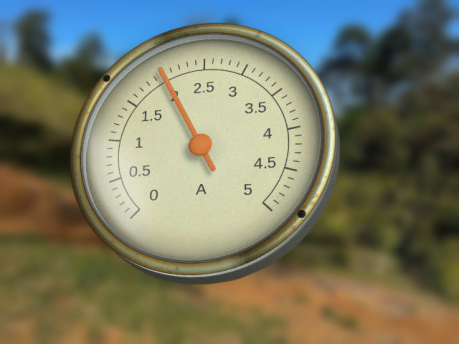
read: 2 A
